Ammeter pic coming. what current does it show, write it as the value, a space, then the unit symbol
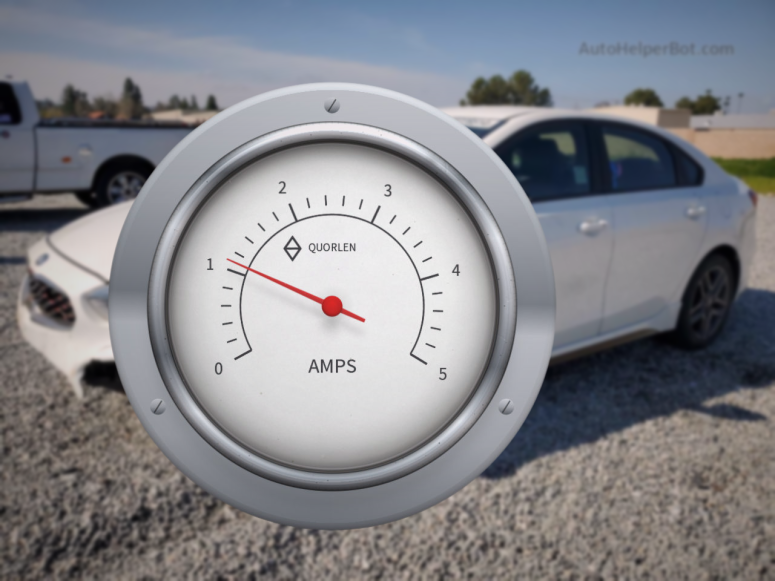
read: 1.1 A
